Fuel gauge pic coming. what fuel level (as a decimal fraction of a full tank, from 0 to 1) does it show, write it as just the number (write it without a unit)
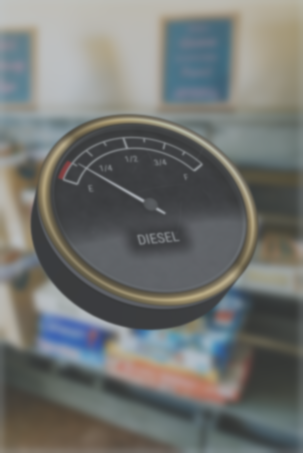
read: 0.125
